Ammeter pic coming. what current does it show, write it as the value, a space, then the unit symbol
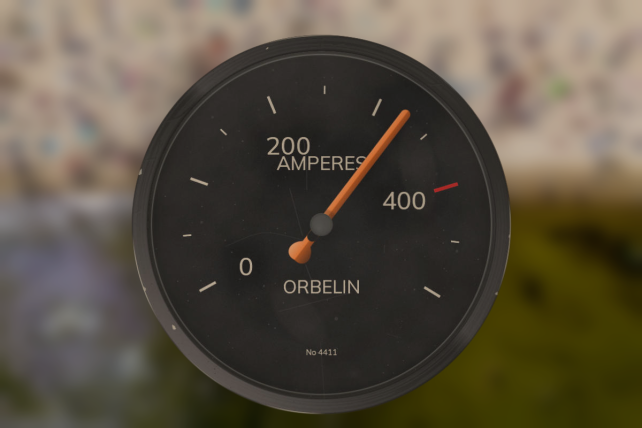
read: 325 A
